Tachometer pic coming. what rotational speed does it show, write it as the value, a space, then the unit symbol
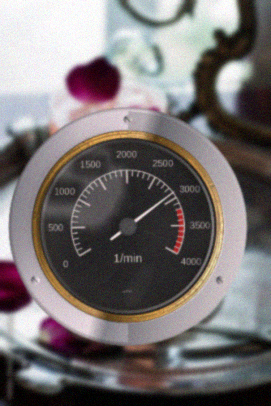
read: 2900 rpm
